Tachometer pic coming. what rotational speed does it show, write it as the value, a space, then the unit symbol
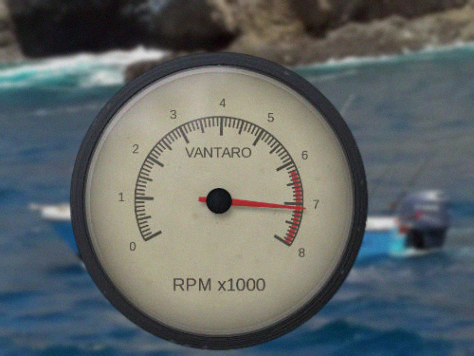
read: 7100 rpm
